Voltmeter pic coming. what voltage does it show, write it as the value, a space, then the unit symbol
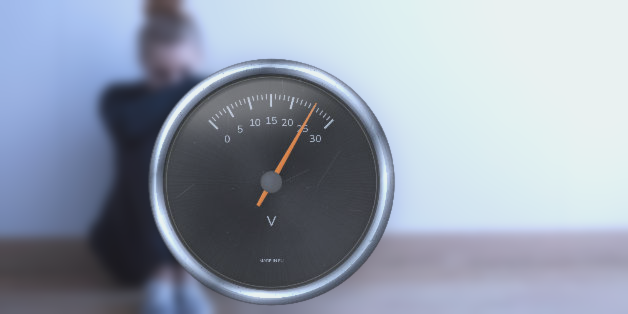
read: 25 V
